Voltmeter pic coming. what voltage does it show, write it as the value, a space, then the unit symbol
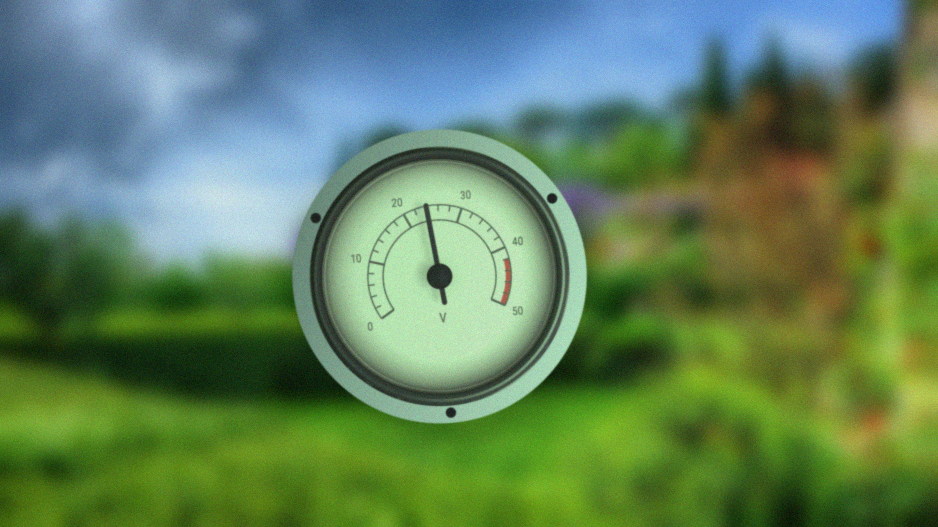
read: 24 V
